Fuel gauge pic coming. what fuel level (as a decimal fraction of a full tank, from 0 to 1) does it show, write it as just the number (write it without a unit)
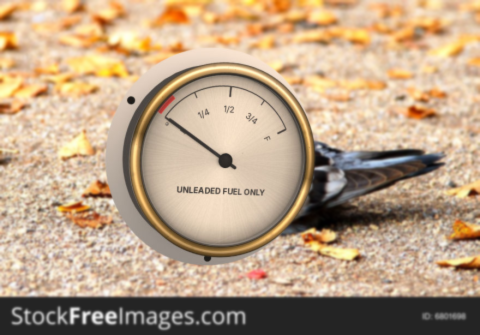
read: 0
